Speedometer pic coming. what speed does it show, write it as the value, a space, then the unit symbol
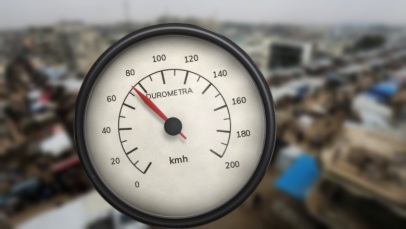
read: 75 km/h
